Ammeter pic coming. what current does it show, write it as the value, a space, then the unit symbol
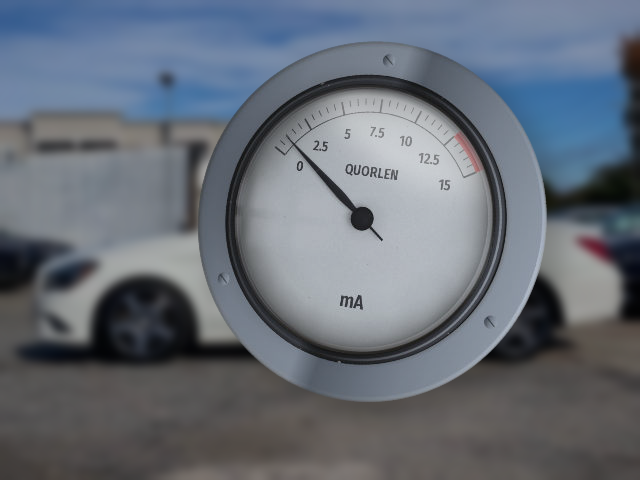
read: 1 mA
